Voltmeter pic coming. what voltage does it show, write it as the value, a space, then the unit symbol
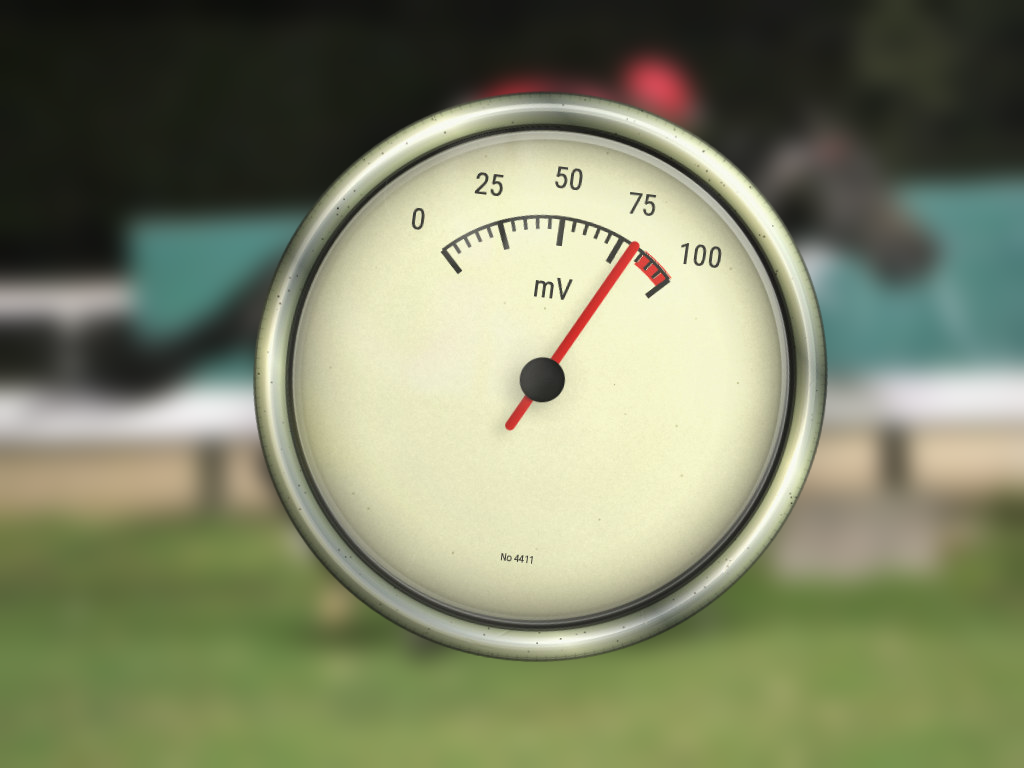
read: 80 mV
